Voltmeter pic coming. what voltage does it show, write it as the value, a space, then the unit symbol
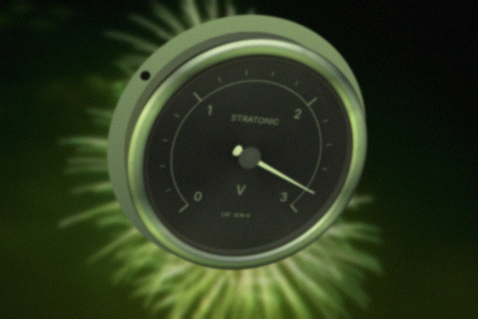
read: 2.8 V
